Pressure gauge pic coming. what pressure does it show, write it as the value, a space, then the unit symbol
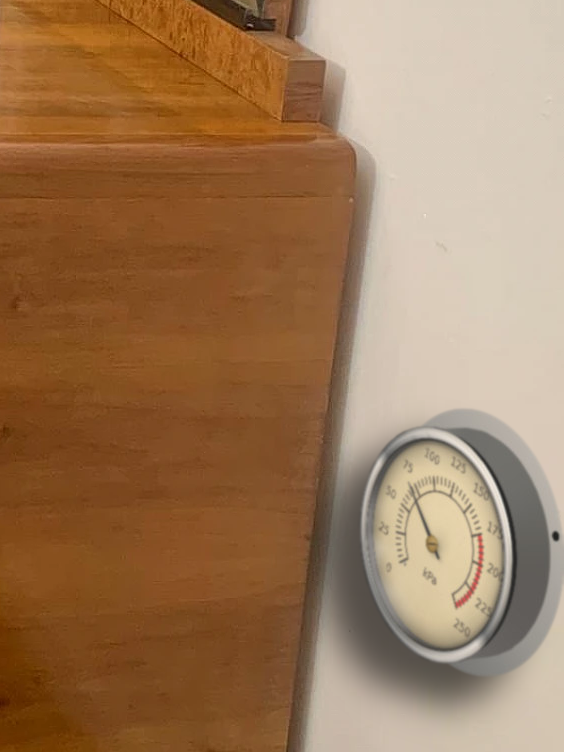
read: 75 kPa
